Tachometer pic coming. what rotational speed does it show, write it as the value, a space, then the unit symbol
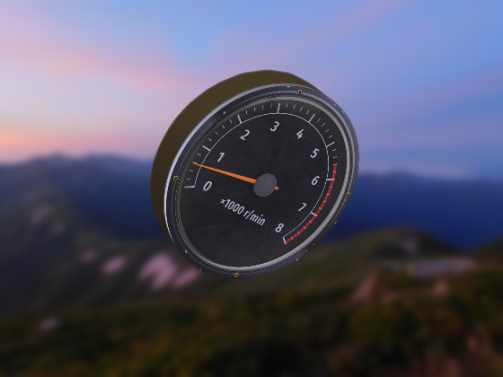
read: 600 rpm
